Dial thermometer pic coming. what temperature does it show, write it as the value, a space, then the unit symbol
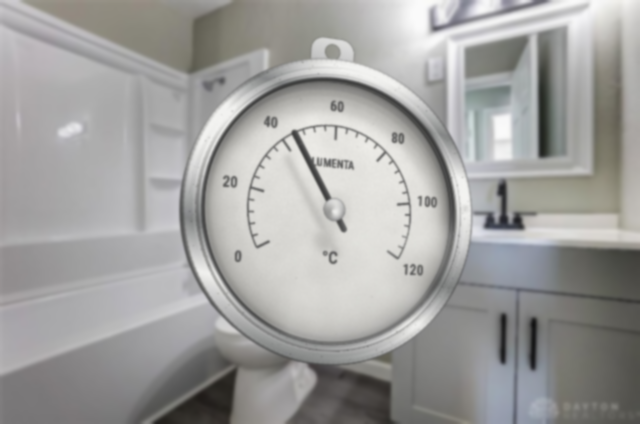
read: 44 °C
